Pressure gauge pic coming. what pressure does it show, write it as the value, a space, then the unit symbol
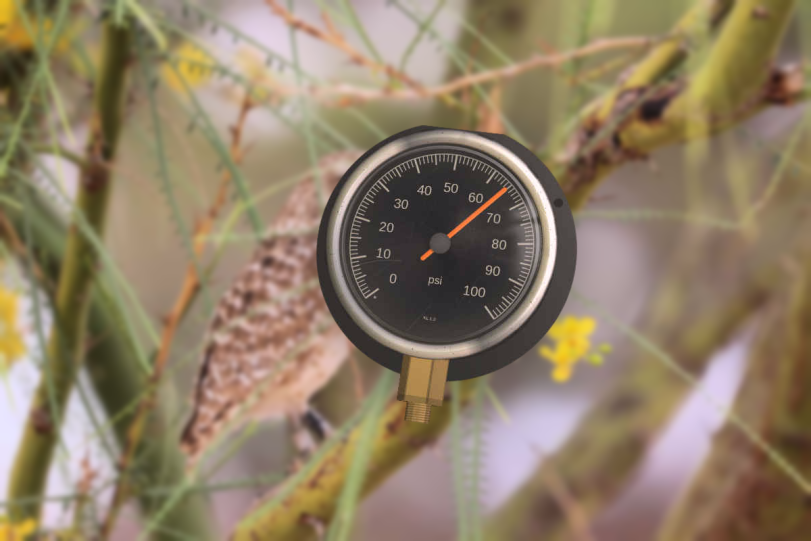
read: 65 psi
